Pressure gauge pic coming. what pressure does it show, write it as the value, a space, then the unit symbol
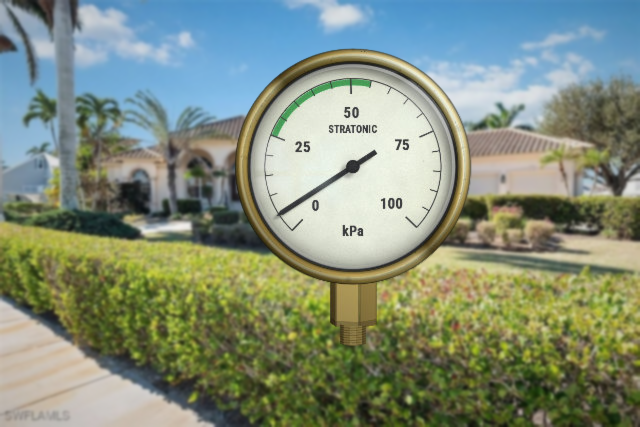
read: 5 kPa
